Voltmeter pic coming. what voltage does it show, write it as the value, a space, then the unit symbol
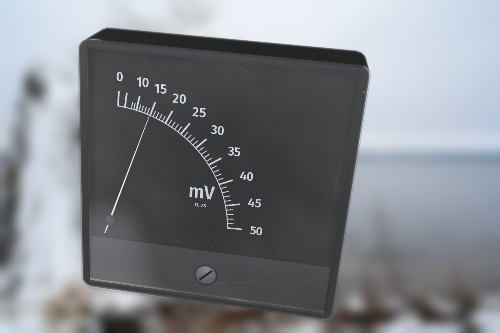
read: 15 mV
